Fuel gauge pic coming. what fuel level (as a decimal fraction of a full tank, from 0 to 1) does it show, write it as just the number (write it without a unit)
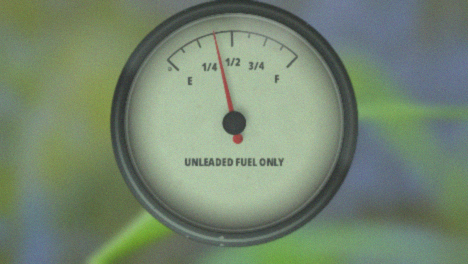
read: 0.375
